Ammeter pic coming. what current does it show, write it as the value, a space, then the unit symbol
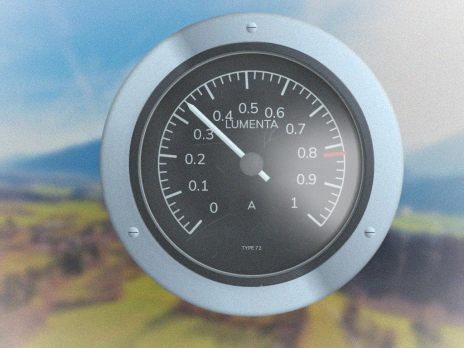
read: 0.34 A
